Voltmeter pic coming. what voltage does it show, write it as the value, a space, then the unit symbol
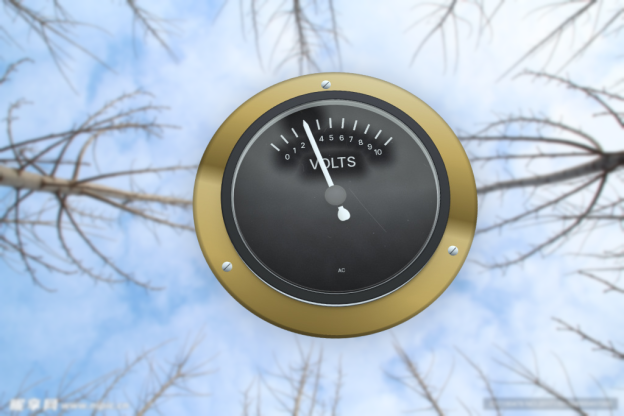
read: 3 V
